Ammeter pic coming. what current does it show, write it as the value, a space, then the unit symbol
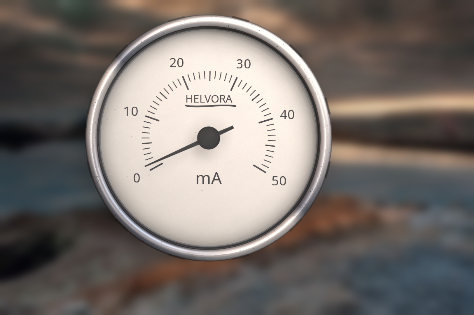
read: 1 mA
